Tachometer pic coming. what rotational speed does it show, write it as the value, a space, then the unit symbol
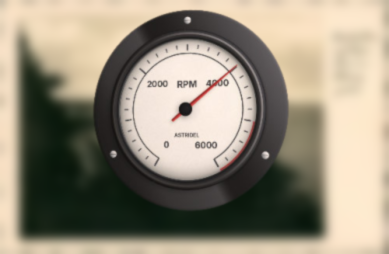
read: 4000 rpm
